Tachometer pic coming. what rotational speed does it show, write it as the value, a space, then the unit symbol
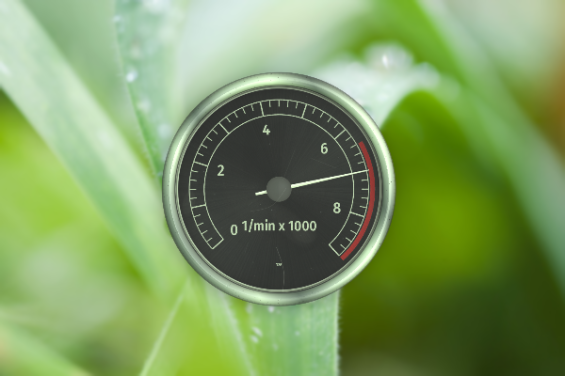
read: 7000 rpm
